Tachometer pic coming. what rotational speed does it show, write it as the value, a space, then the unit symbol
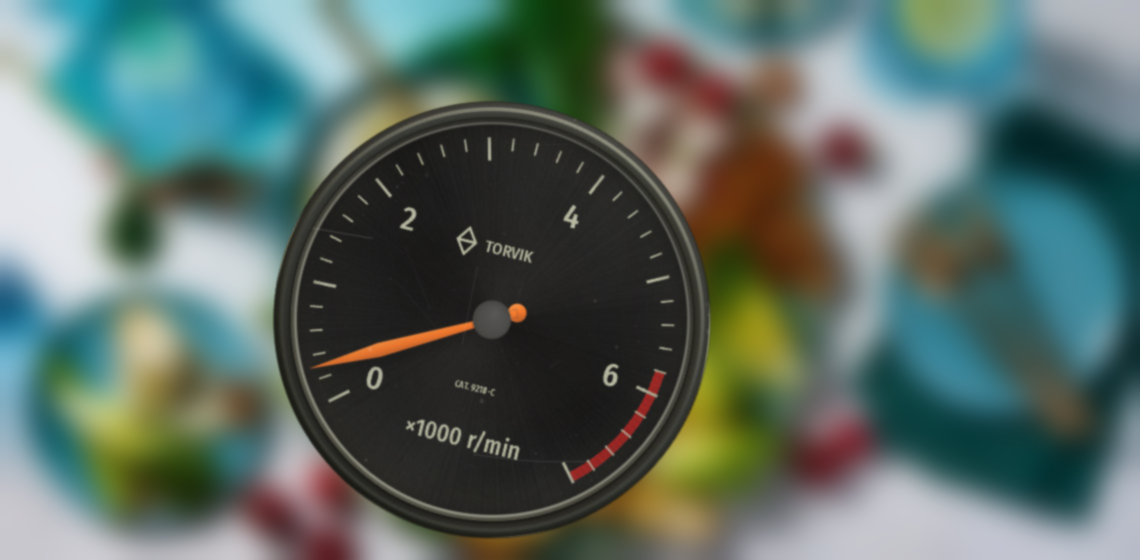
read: 300 rpm
